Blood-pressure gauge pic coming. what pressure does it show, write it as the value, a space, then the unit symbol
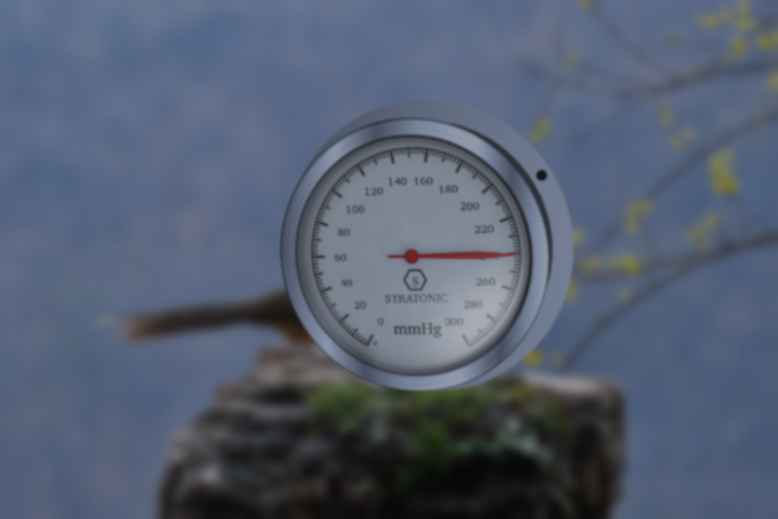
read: 240 mmHg
